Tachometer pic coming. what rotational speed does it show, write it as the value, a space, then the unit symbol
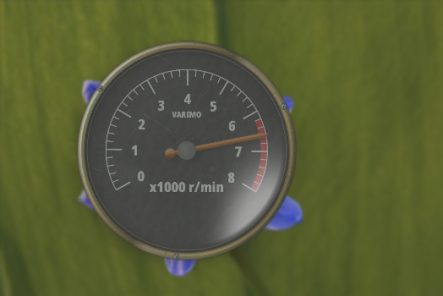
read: 6600 rpm
